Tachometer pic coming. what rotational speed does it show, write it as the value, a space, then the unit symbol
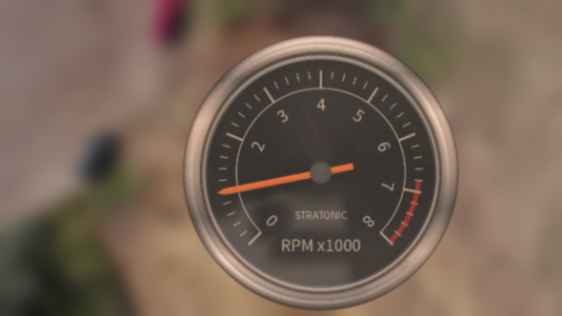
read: 1000 rpm
